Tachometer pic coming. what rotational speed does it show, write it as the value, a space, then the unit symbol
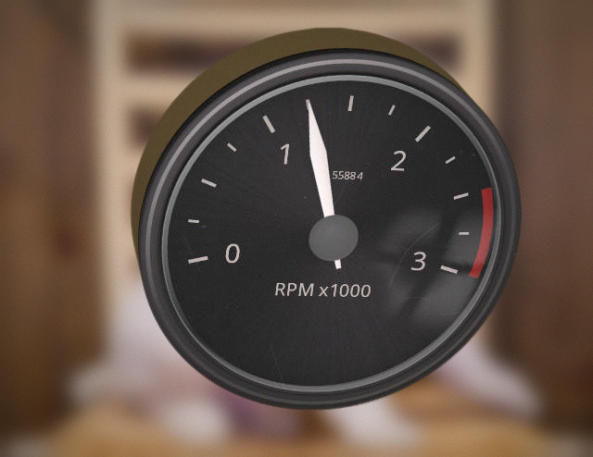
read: 1250 rpm
